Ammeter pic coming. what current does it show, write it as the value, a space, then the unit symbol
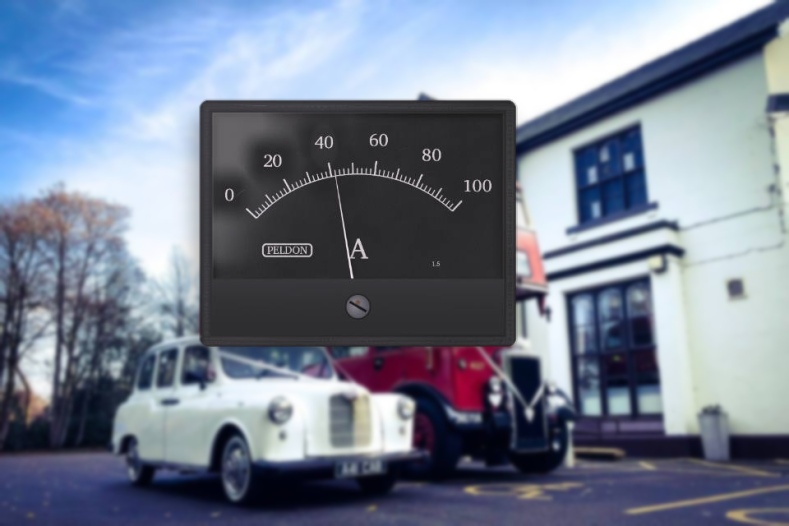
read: 42 A
